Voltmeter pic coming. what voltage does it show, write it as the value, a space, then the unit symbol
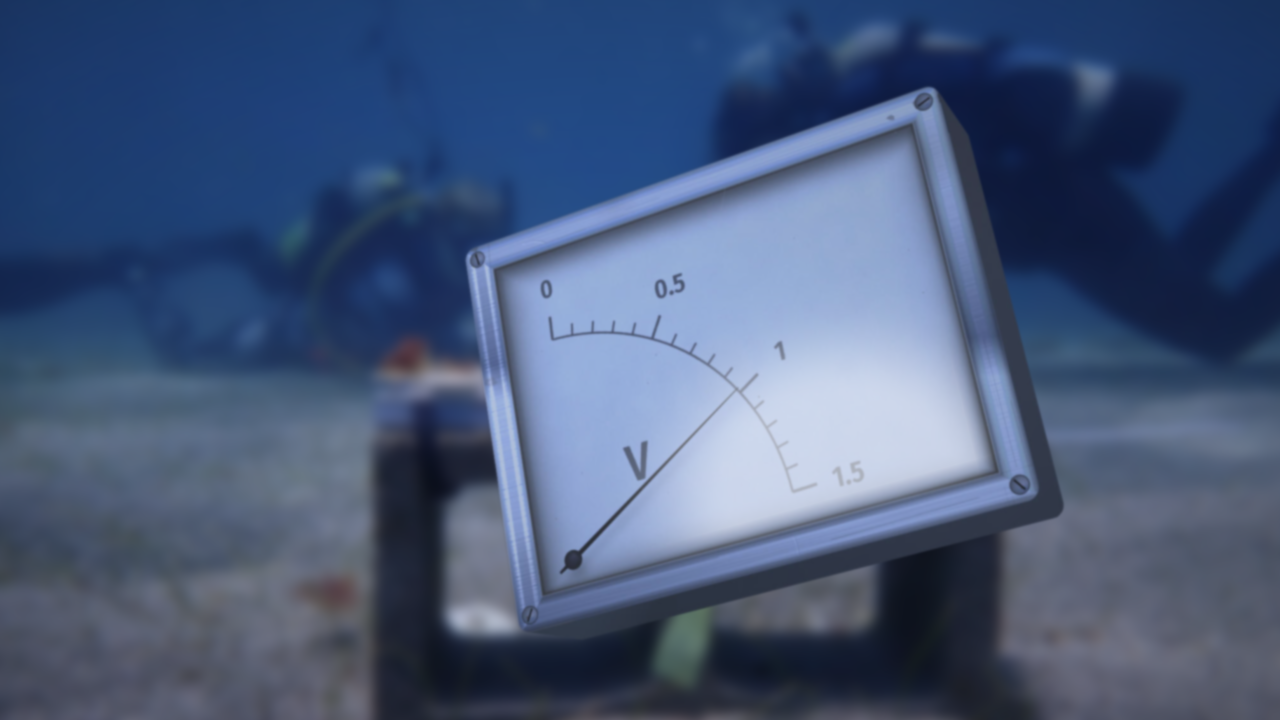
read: 1 V
